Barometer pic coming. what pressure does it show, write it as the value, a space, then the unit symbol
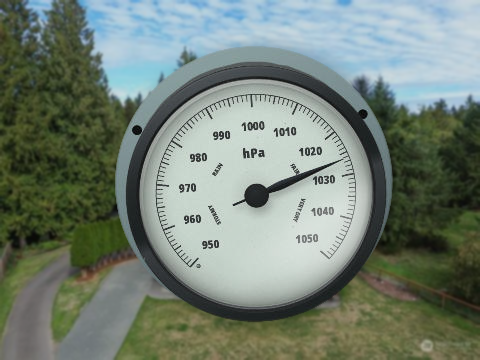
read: 1026 hPa
